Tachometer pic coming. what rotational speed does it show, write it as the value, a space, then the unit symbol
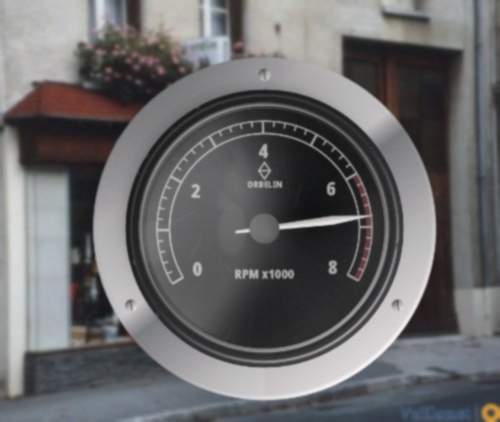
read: 6800 rpm
